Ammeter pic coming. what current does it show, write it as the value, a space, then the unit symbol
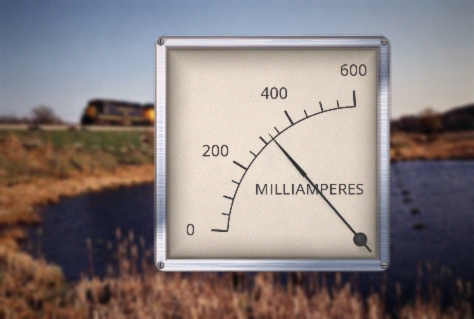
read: 325 mA
